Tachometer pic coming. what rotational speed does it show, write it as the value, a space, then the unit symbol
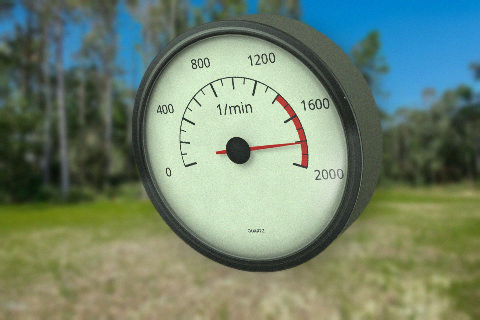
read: 1800 rpm
